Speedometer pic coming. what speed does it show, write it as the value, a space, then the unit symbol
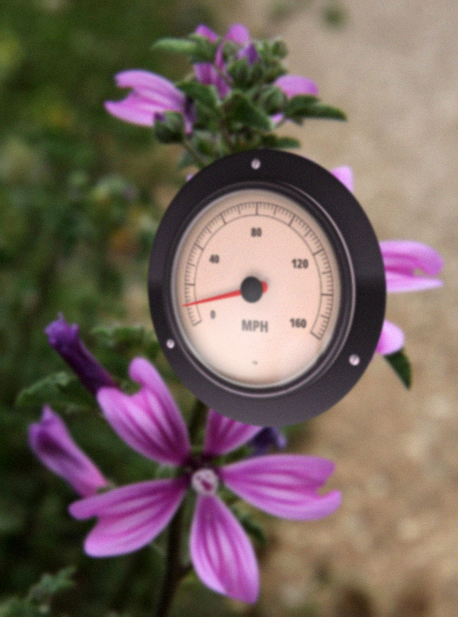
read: 10 mph
